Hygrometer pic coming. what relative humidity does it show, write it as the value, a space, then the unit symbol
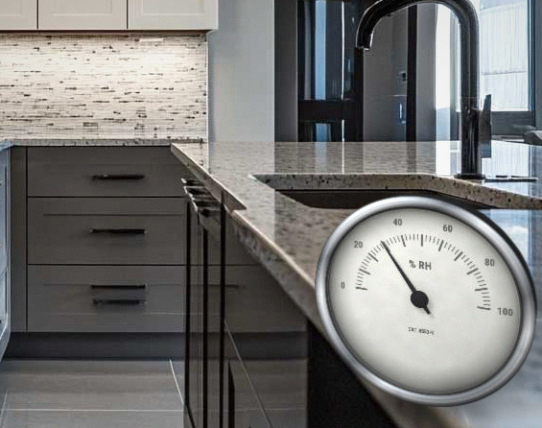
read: 30 %
